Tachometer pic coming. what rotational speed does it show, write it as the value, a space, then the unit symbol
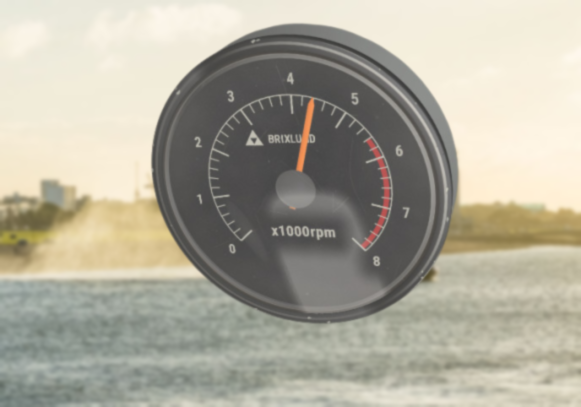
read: 4400 rpm
